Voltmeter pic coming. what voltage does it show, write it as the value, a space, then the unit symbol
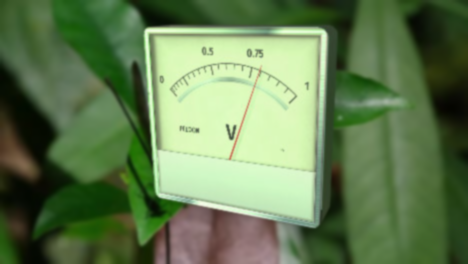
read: 0.8 V
